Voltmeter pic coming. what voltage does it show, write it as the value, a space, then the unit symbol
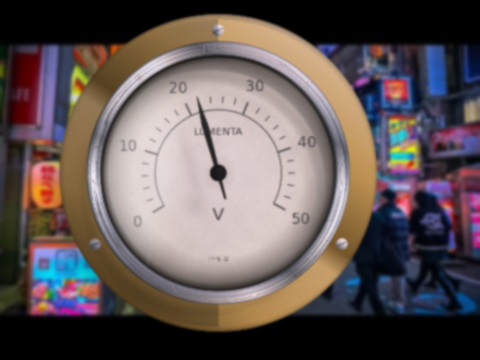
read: 22 V
